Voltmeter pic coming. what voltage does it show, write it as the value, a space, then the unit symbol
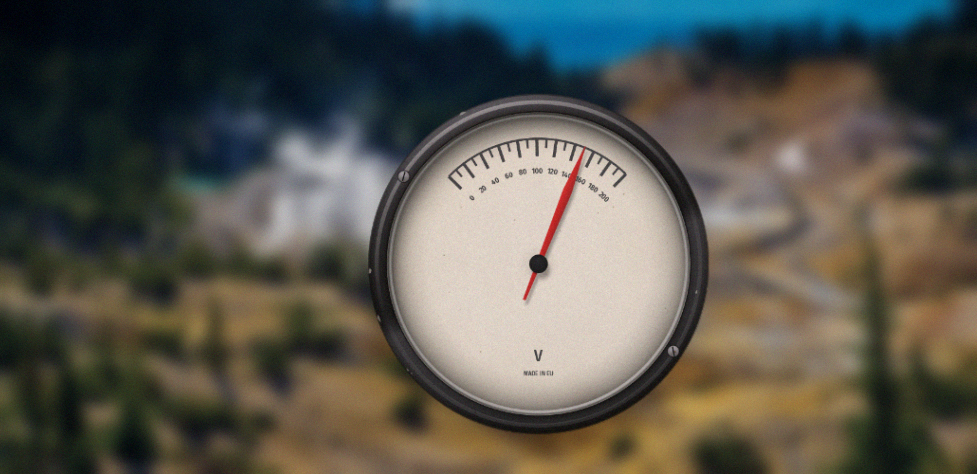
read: 150 V
